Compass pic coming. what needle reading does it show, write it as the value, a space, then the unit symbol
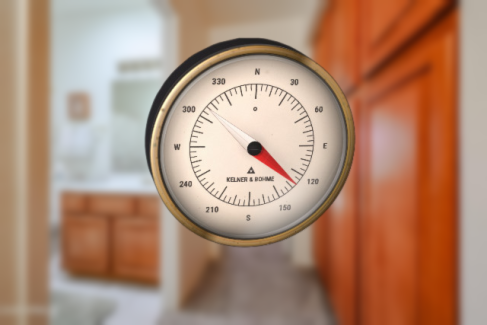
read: 130 °
